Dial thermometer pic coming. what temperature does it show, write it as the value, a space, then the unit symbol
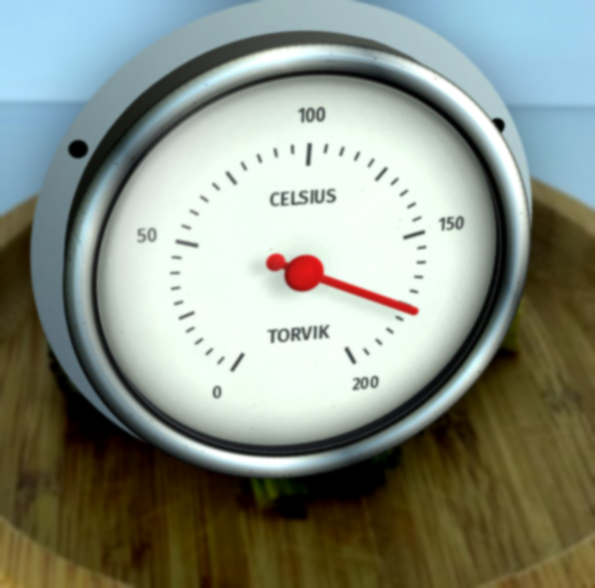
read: 175 °C
